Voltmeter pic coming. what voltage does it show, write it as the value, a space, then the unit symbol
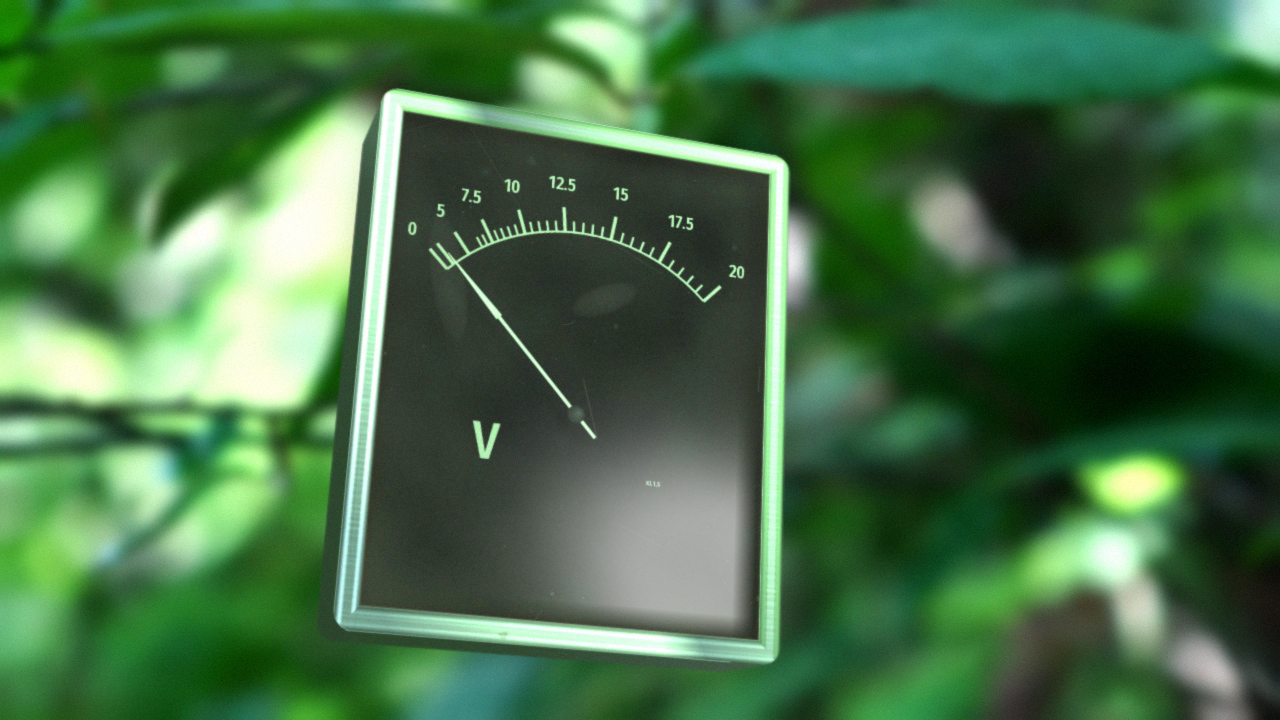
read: 2.5 V
